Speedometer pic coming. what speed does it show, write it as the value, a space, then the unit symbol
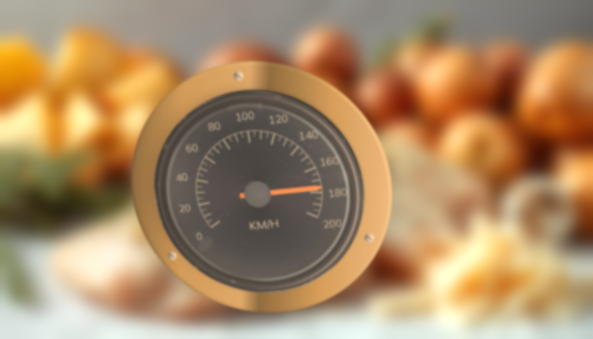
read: 175 km/h
